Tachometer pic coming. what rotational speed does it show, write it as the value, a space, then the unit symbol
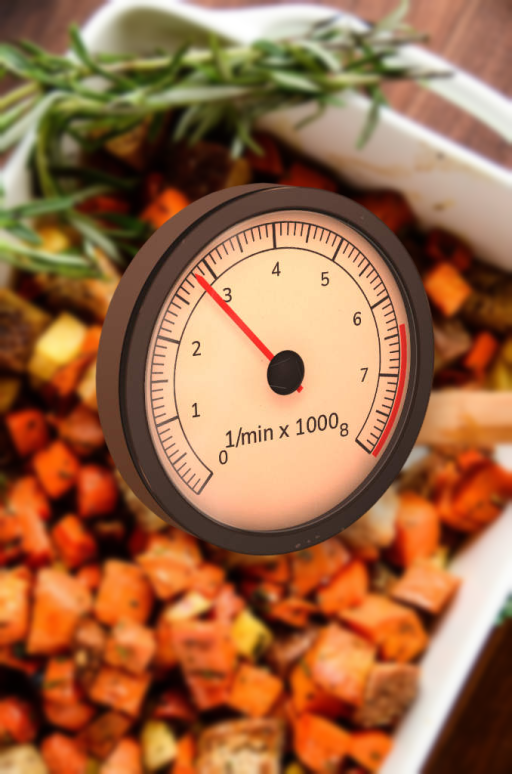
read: 2800 rpm
